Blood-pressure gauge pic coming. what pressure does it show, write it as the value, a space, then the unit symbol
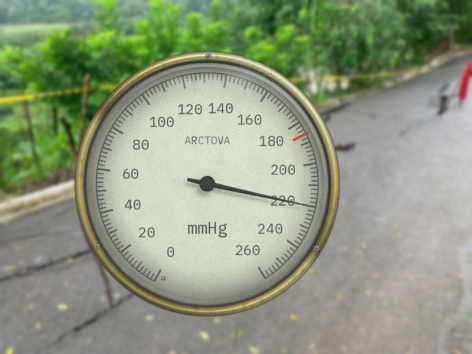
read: 220 mmHg
